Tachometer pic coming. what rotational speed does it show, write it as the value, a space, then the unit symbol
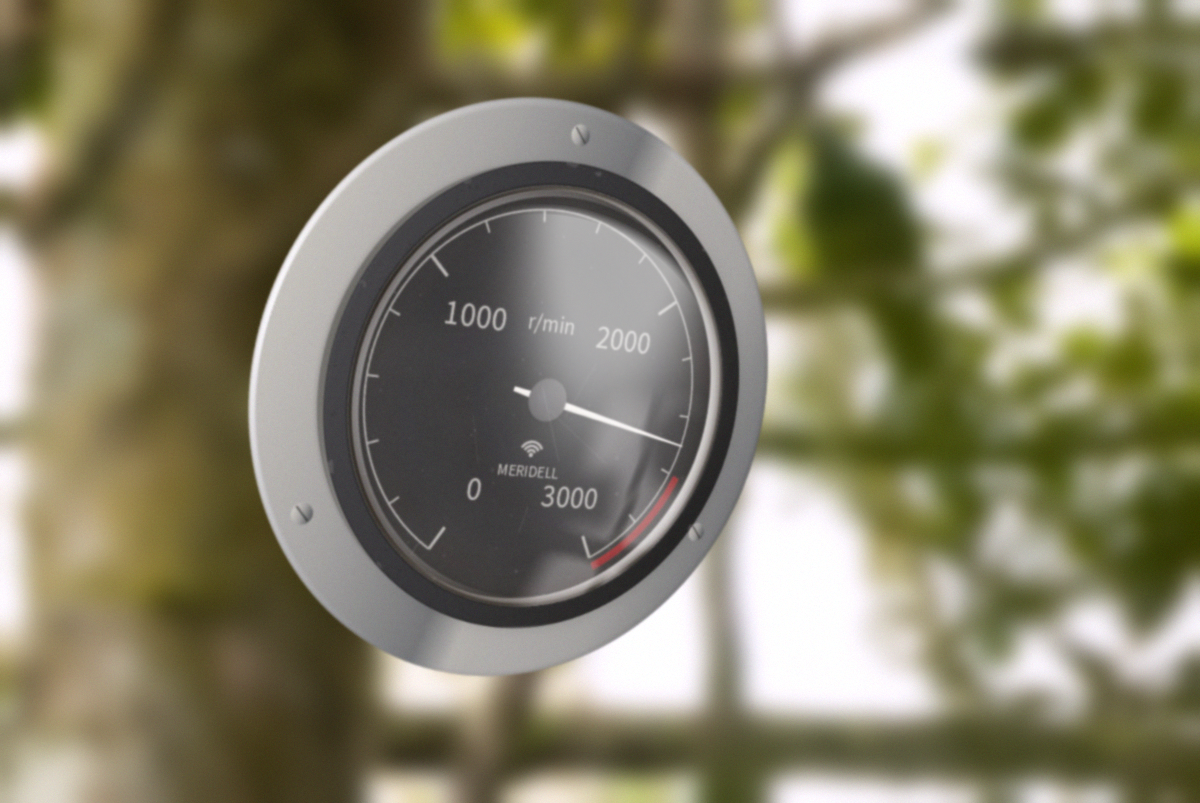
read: 2500 rpm
